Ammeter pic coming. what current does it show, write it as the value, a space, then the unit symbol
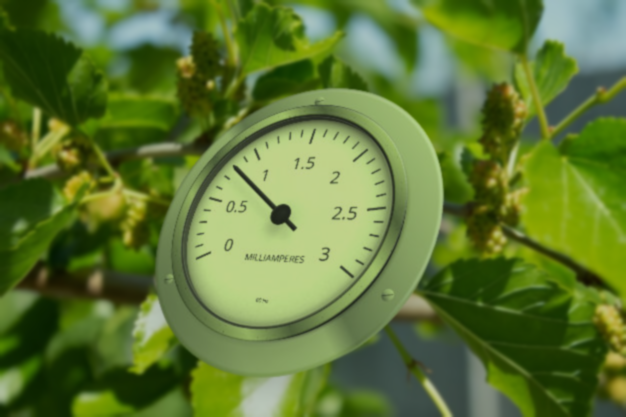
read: 0.8 mA
